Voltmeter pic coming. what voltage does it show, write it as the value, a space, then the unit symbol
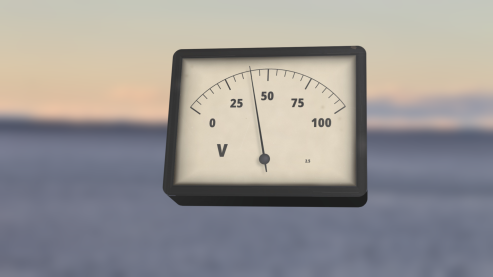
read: 40 V
